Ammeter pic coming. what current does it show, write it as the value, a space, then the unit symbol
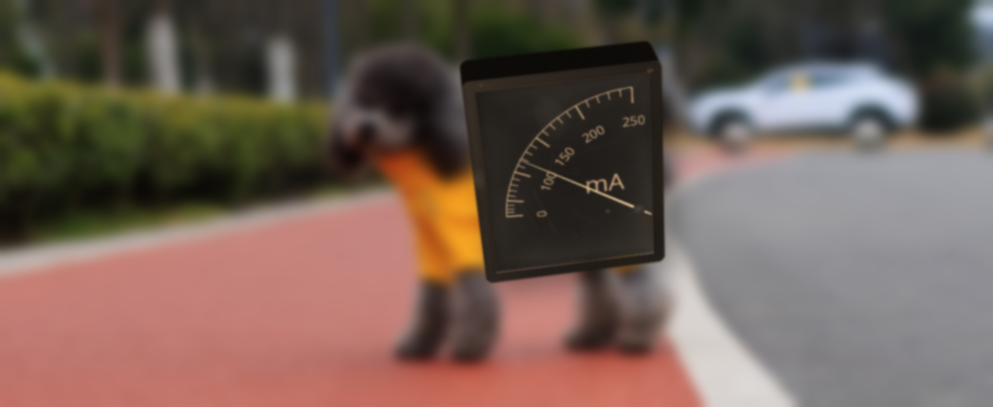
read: 120 mA
